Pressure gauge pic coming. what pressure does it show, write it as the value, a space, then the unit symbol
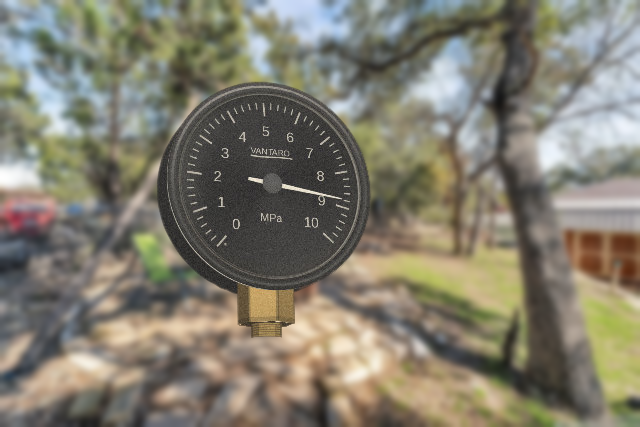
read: 8.8 MPa
